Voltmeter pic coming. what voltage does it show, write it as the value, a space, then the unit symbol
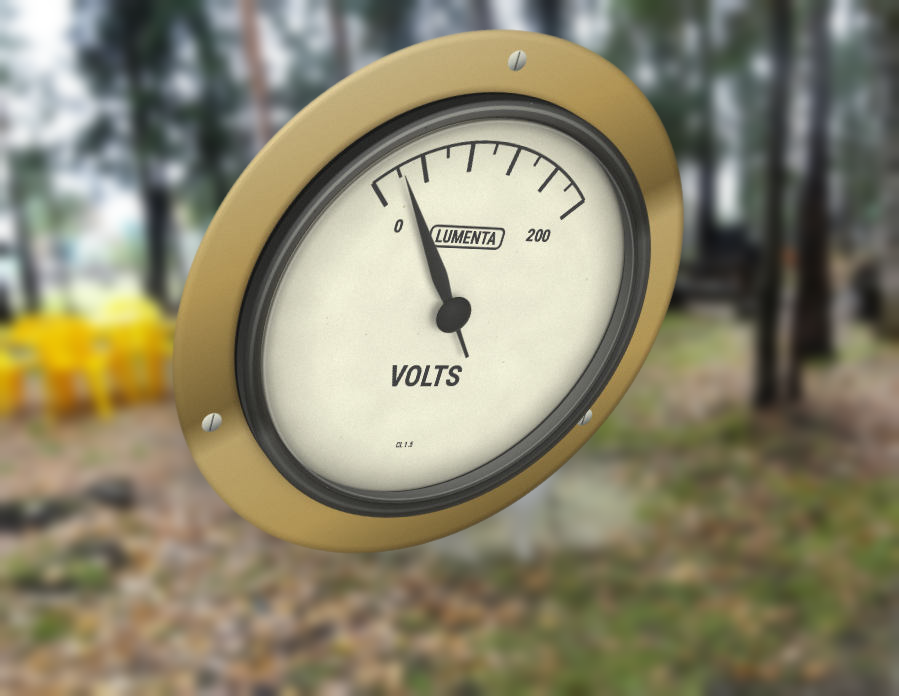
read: 20 V
